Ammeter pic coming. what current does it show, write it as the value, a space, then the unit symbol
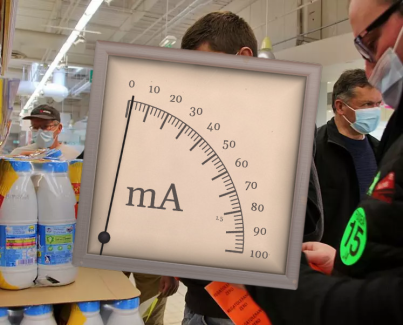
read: 2 mA
